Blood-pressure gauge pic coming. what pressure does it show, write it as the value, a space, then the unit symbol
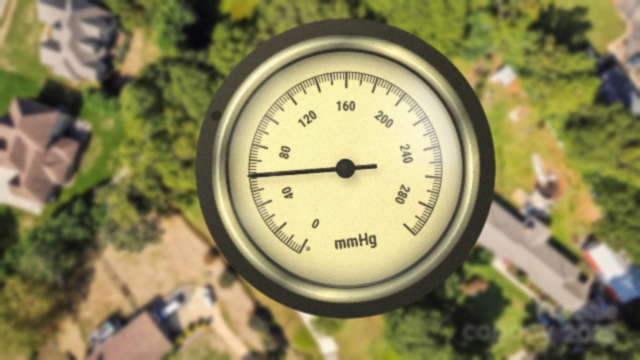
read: 60 mmHg
